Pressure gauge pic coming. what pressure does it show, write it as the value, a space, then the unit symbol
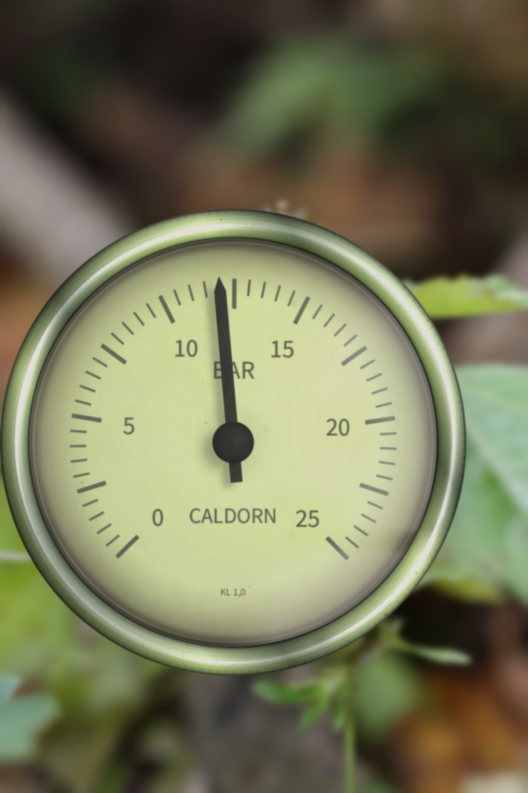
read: 12 bar
